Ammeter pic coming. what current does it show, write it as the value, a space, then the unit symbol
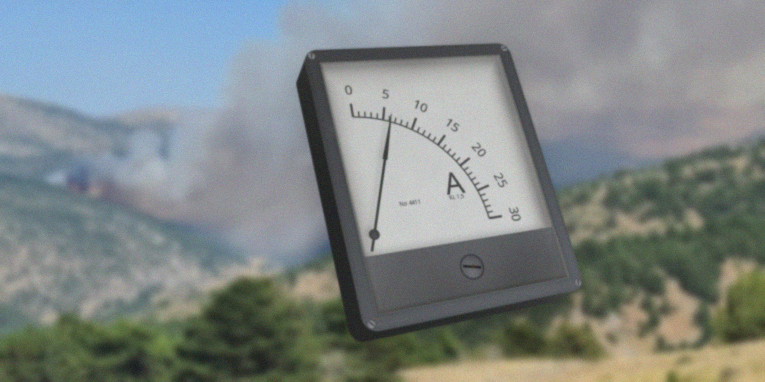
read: 6 A
